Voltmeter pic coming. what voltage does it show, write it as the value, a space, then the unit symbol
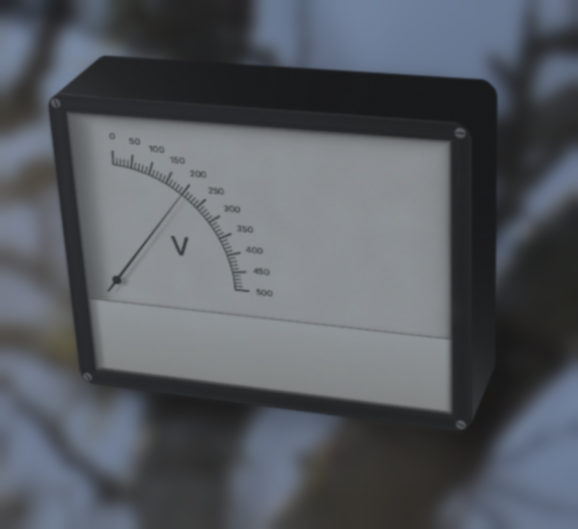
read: 200 V
